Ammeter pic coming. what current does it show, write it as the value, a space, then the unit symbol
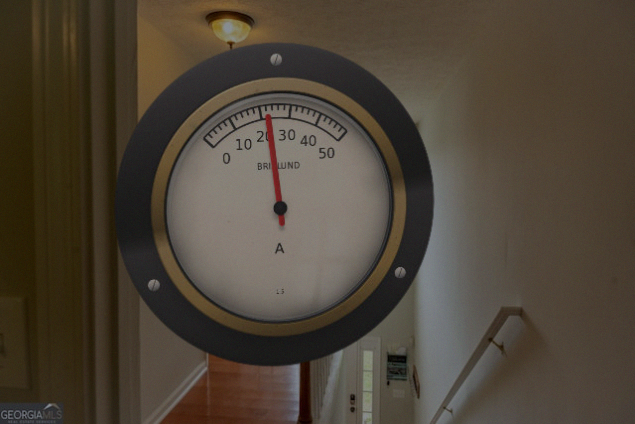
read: 22 A
